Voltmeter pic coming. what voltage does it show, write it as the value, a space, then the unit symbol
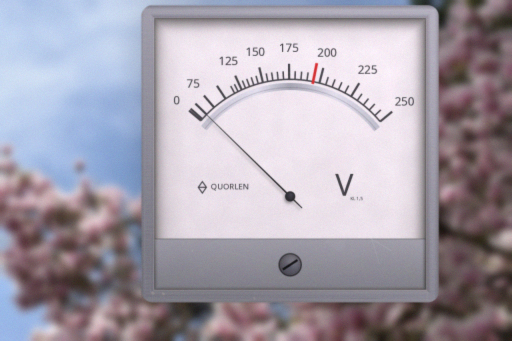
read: 50 V
